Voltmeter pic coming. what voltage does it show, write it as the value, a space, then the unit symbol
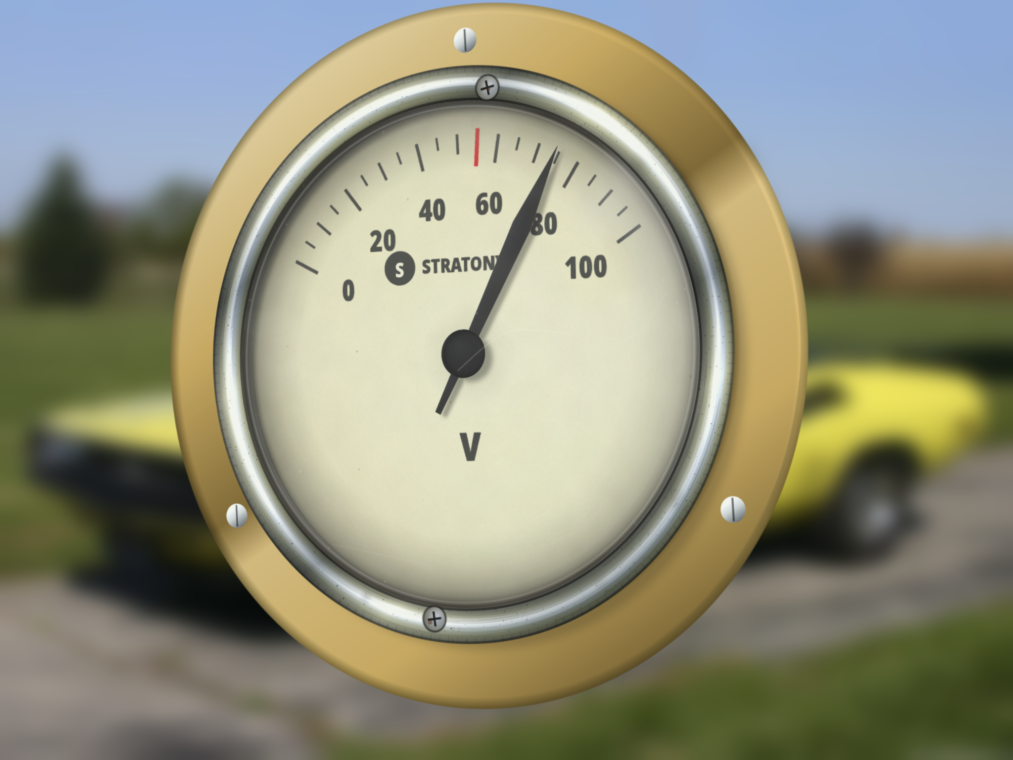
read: 75 V
